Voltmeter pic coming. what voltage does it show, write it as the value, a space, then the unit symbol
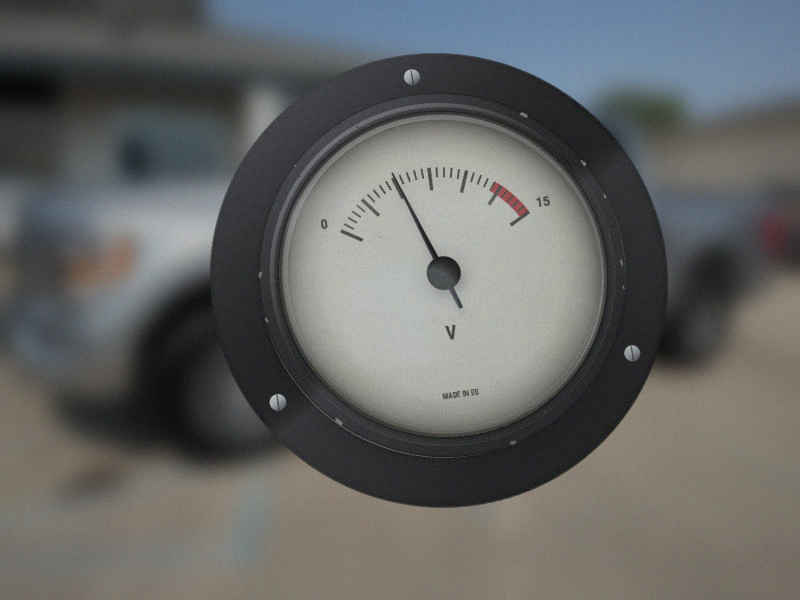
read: 5 V
